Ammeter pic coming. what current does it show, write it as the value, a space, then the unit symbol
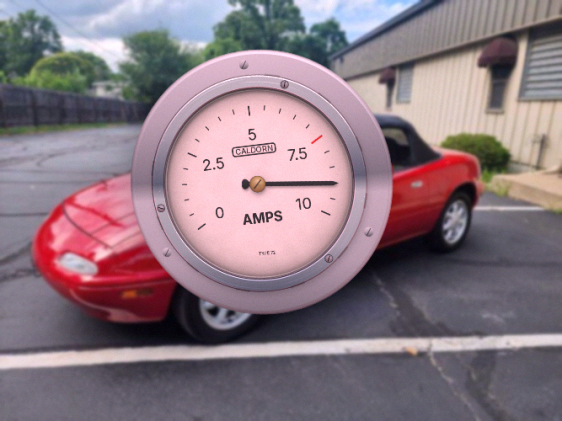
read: 9 A
